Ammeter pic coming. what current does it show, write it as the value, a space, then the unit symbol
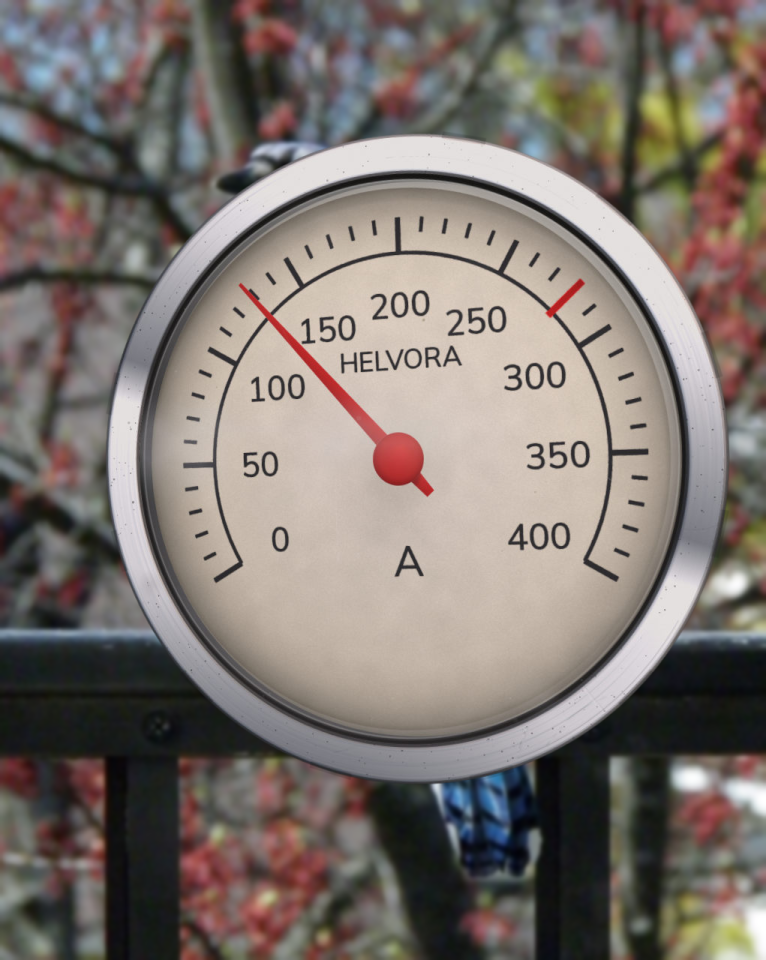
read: 130 A
